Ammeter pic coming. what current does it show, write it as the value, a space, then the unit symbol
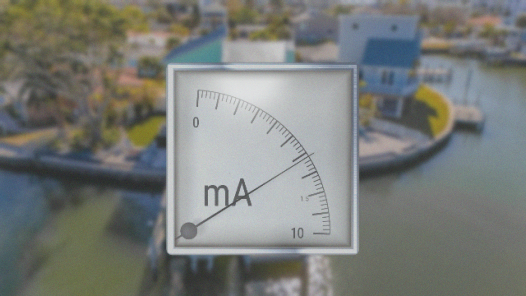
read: 6.2 mA
